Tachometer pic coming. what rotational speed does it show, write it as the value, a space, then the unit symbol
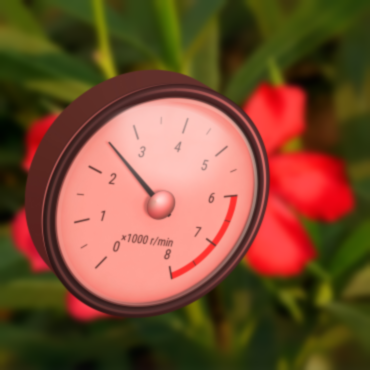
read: 2500 rpm
